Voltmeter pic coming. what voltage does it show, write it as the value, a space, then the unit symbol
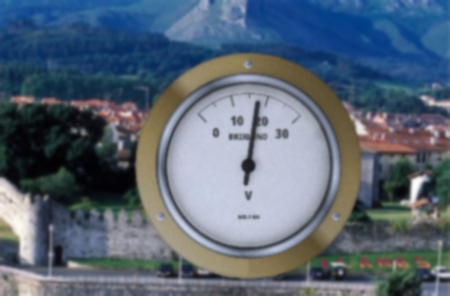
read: 17.5 V
